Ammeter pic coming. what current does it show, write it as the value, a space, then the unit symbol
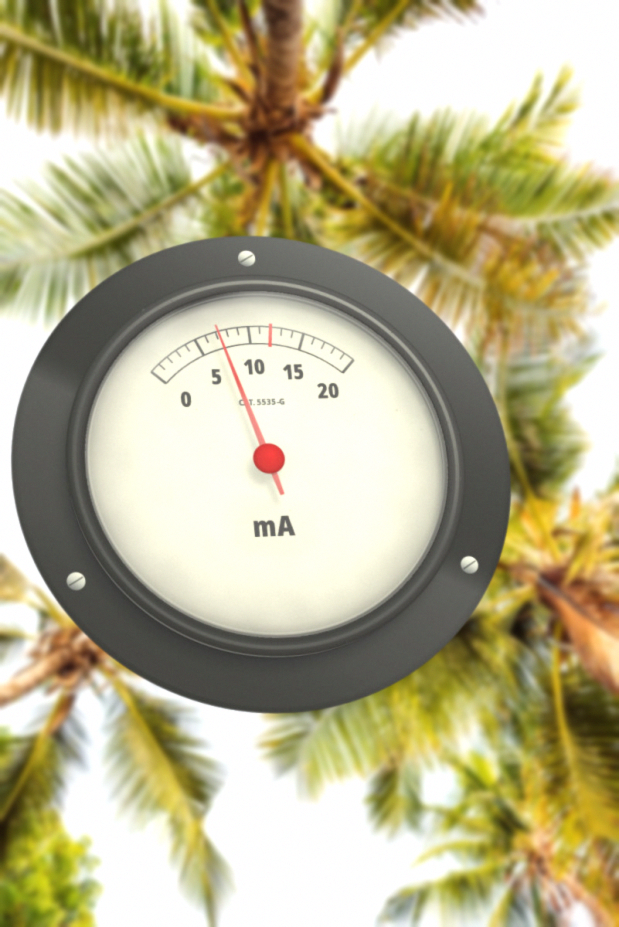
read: 7 mA
